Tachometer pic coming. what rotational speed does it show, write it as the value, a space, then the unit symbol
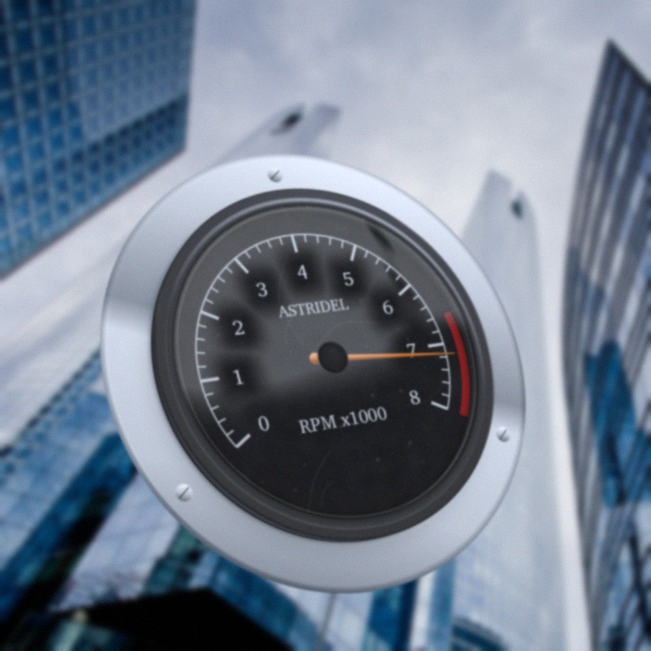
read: 7200 rpm
